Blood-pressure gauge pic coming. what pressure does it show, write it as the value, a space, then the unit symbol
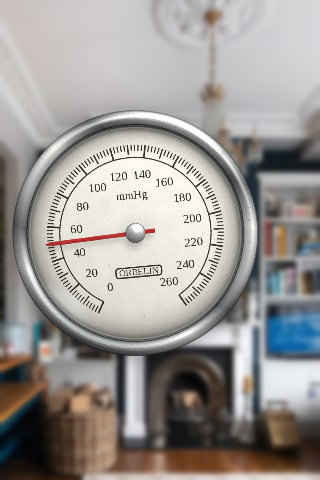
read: 50 mmHg
